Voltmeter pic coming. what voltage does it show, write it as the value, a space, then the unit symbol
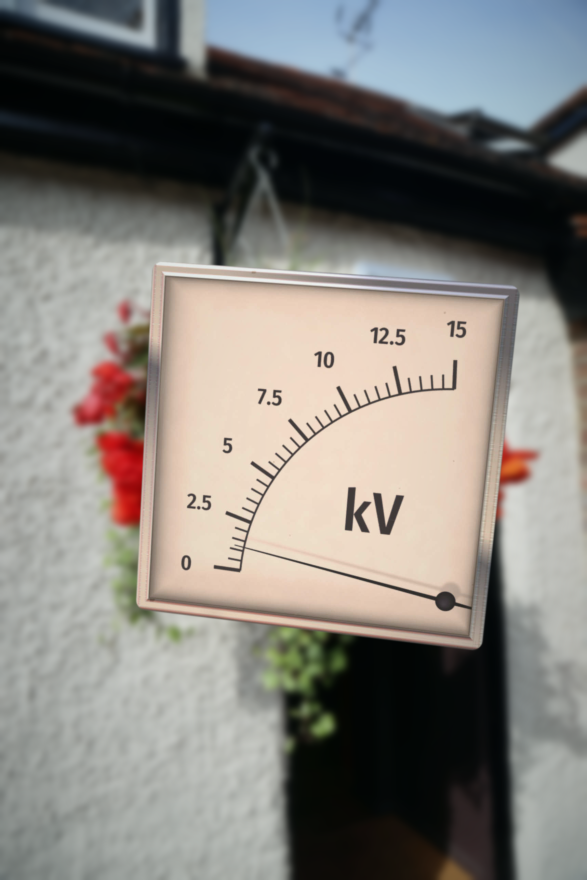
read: 1.25 kV
